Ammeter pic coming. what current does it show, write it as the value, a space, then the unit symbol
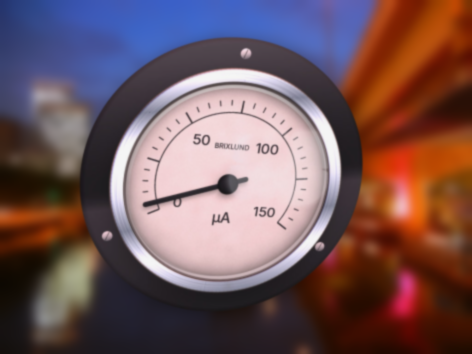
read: 5 µA
